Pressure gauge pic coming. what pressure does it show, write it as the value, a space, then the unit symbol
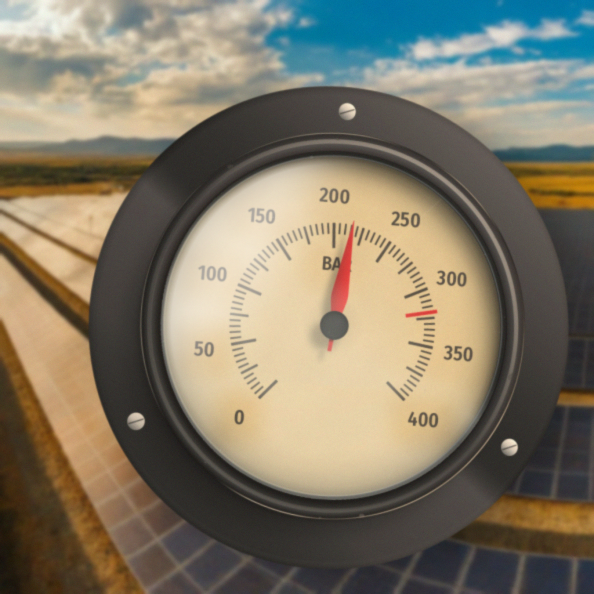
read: 215 bar
